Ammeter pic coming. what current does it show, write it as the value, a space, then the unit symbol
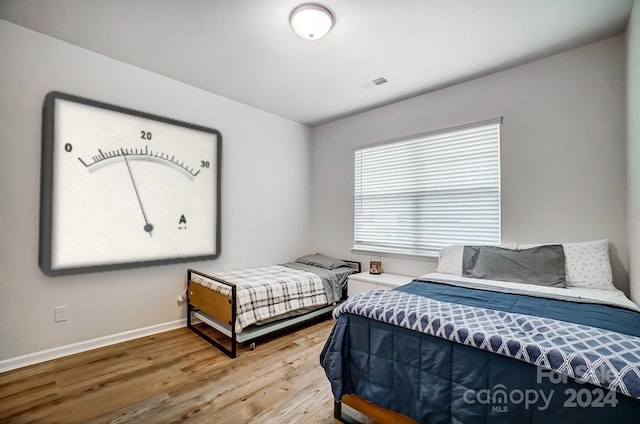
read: 15 A
